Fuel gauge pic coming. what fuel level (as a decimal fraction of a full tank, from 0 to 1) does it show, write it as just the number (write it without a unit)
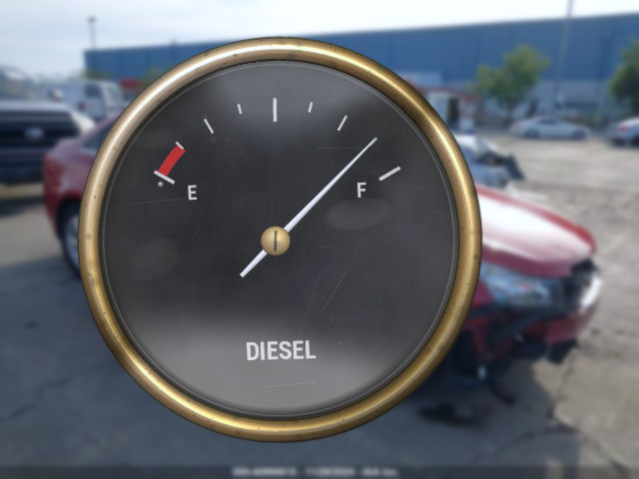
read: 0.875
